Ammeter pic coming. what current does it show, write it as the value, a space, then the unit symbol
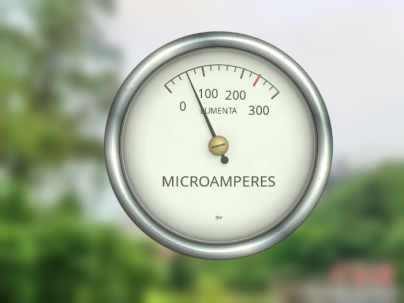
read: 60 µA
